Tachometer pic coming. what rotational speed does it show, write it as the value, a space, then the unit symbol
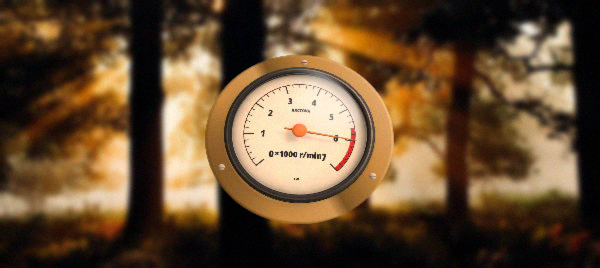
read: 6000 rpm
